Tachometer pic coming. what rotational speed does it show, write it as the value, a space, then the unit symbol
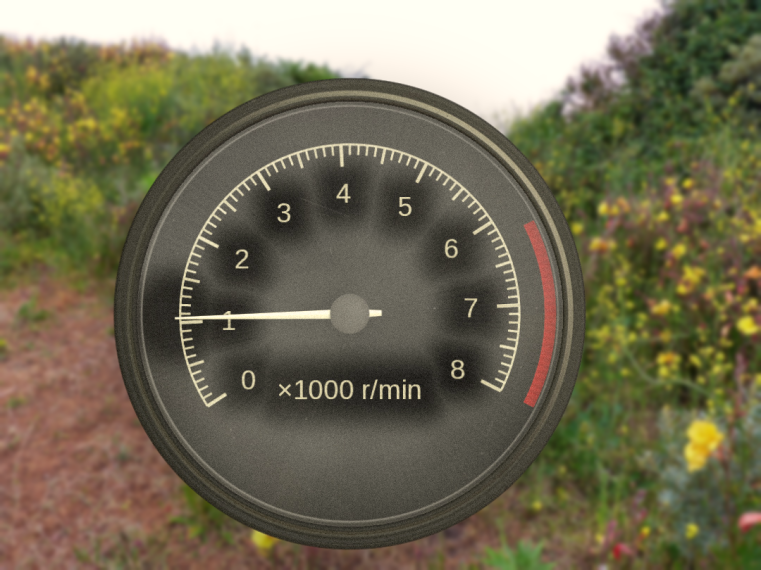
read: 1050 rpm
